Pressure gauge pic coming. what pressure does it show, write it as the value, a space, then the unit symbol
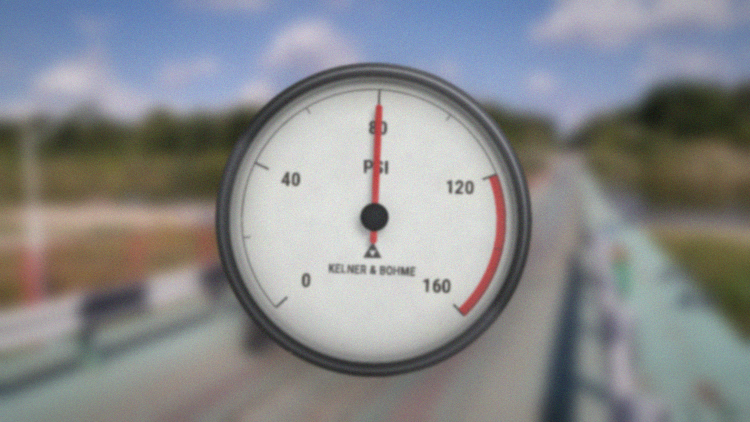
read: 80 psi
